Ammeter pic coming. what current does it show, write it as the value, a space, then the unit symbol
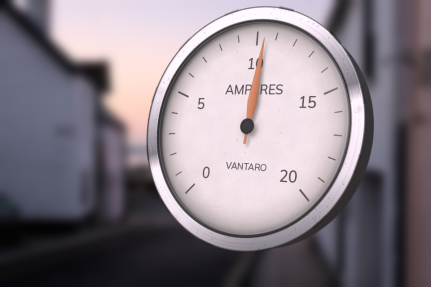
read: 10.5 A
